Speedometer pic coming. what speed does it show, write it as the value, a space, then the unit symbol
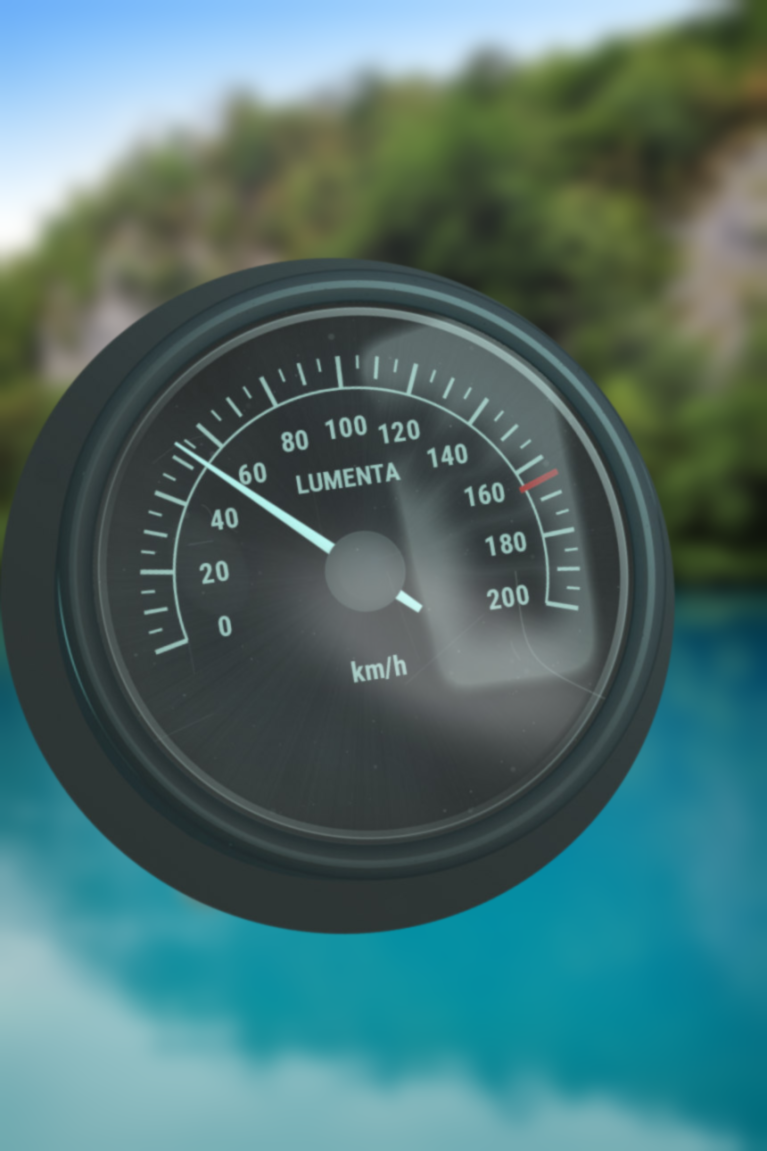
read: 52.5 km/h
